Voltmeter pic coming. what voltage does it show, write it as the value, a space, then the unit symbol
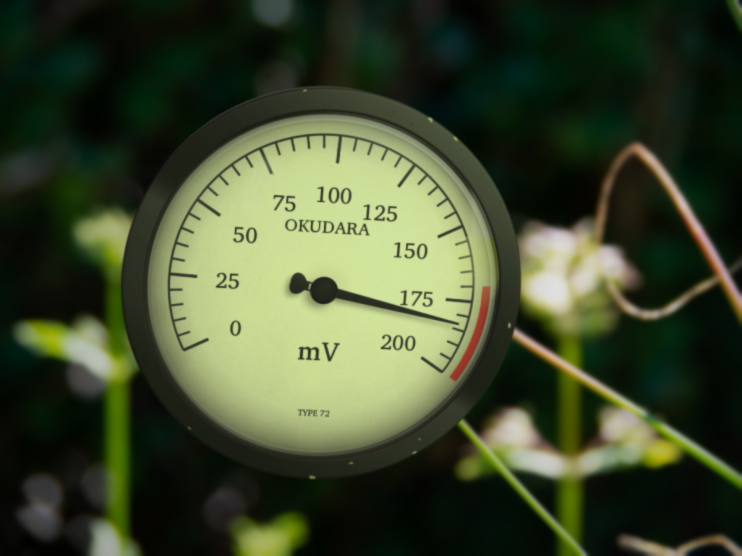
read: 182.5 mV
